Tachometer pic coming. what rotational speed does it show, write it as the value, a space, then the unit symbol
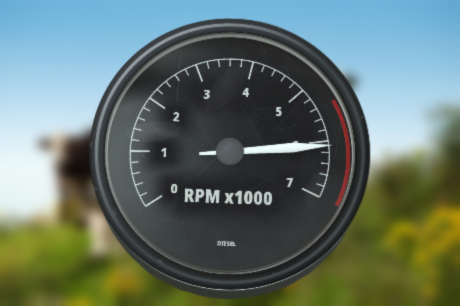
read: 6100 rpm
